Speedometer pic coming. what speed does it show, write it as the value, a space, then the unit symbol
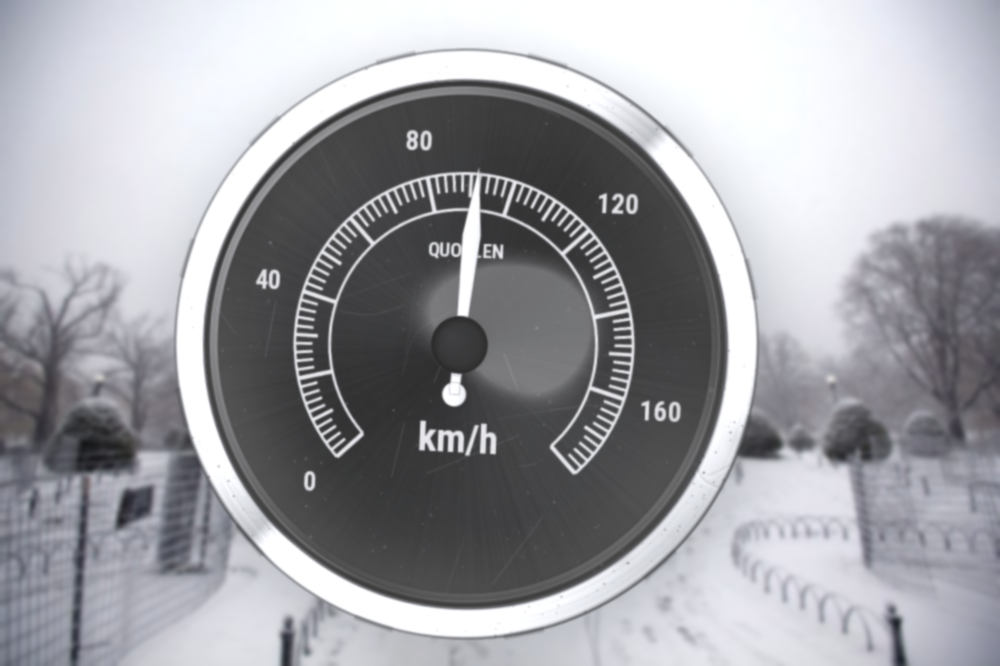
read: 92 km/h
